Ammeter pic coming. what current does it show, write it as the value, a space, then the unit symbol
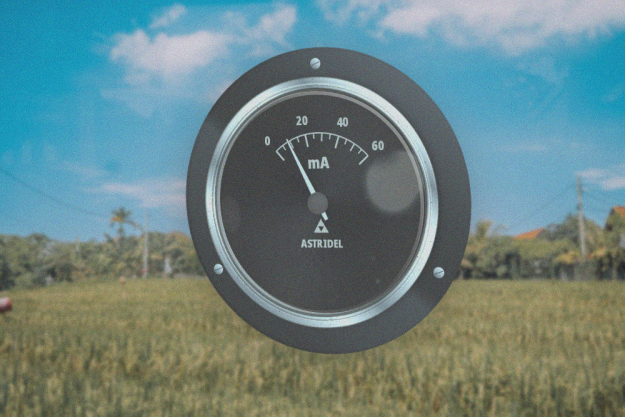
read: 10 mA
